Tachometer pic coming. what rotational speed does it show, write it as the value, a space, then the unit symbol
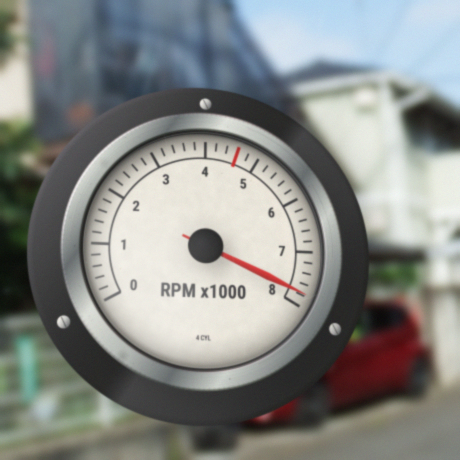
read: 7800 rpm
